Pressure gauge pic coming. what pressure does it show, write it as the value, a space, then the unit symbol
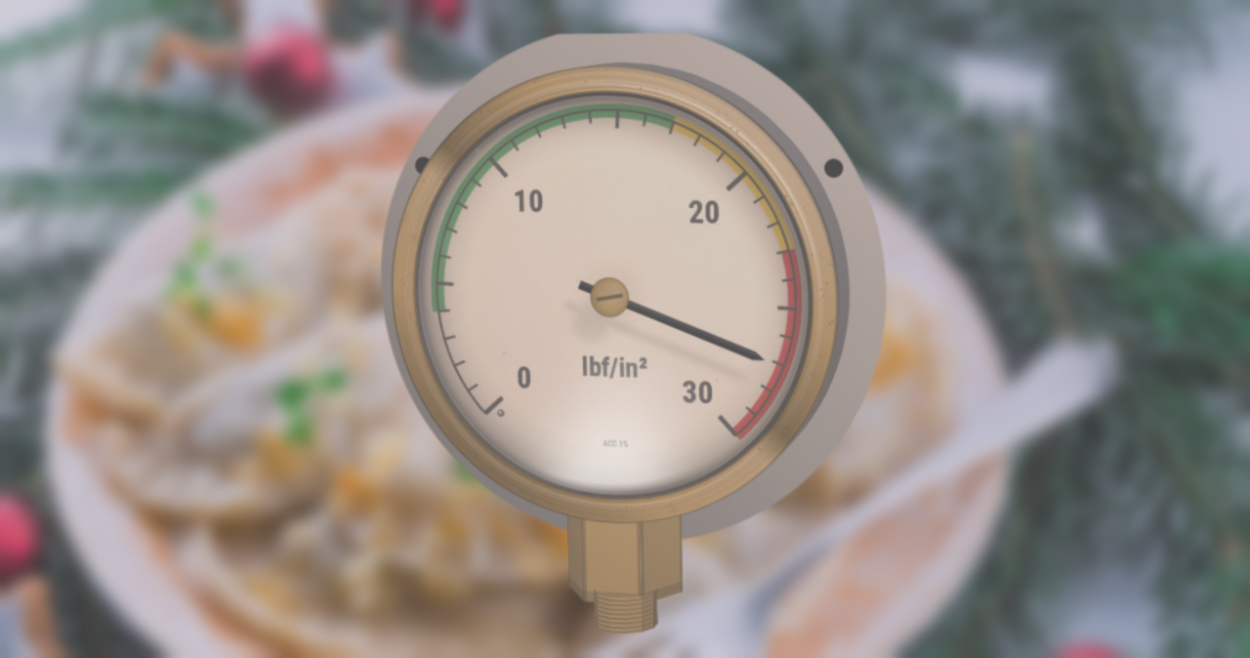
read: 27 psi
